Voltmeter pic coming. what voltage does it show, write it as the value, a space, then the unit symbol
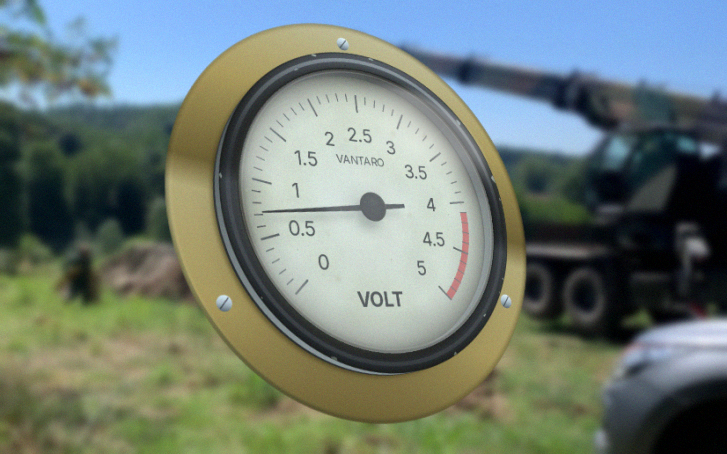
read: 0.7 V
